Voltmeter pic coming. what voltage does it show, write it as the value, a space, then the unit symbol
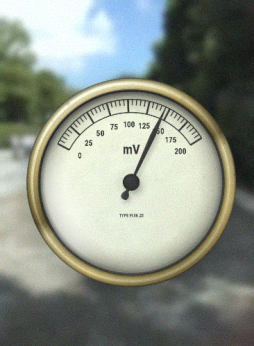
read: 145 mV
